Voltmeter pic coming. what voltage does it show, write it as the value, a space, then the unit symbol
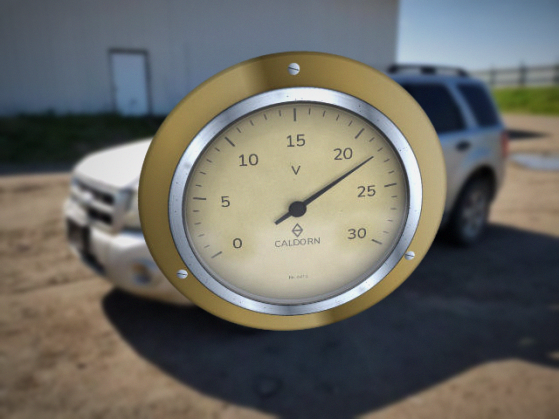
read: 22 V
